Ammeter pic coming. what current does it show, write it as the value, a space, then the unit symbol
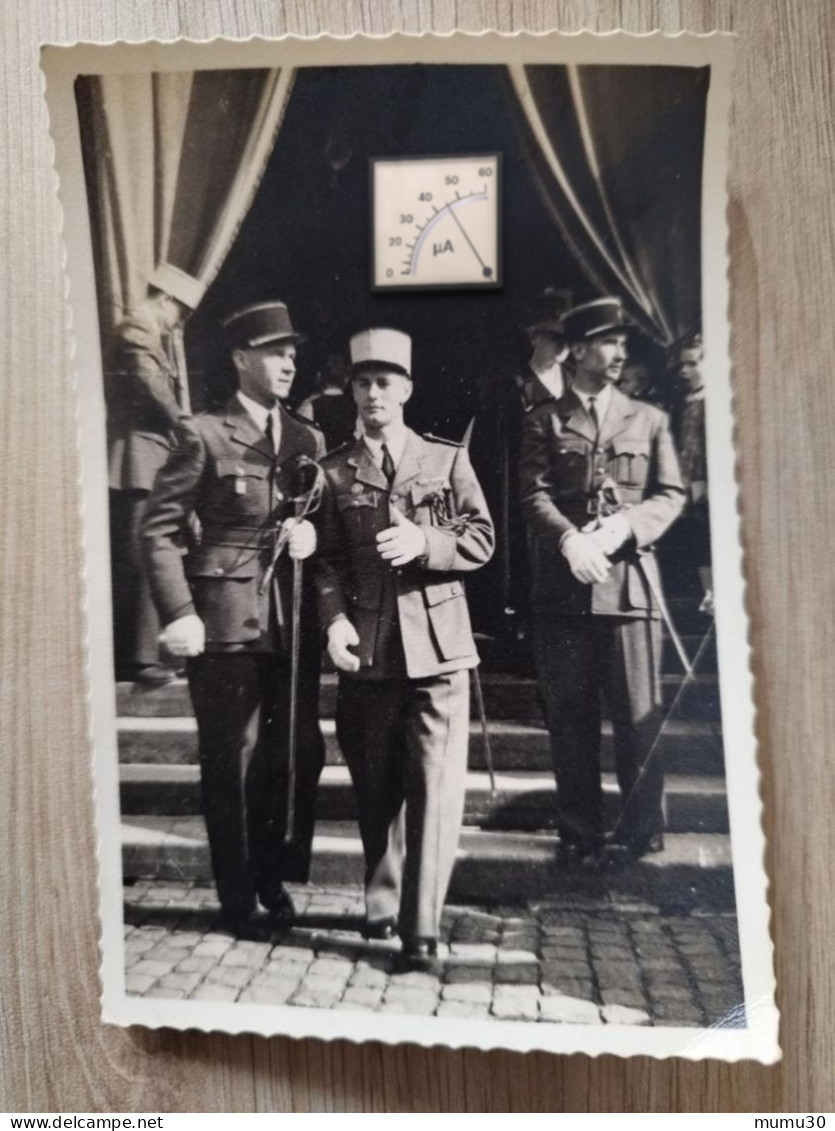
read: 45 µA
